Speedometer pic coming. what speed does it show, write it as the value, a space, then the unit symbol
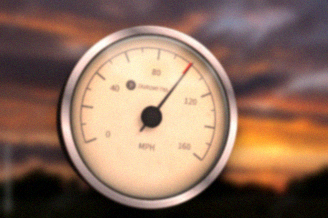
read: 100 mph
